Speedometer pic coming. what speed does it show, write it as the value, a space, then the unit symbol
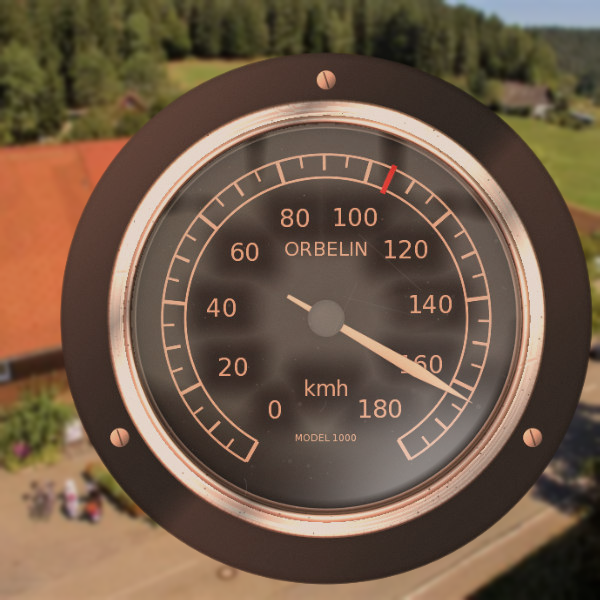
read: 162.5 km/h
